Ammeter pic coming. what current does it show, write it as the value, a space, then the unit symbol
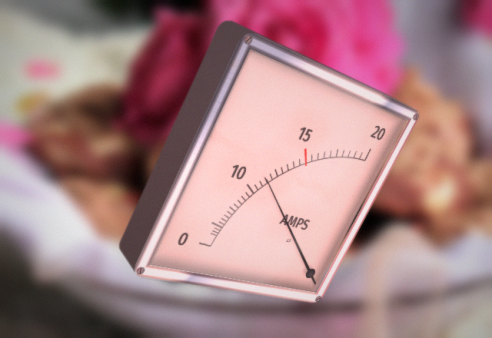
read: 11.5 A
